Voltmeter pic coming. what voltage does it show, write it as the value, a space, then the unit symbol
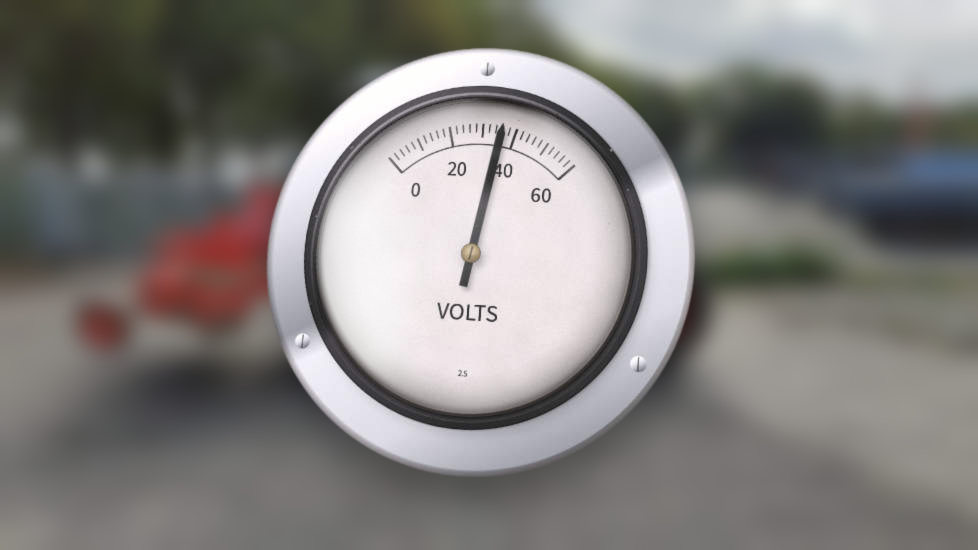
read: 36 V
